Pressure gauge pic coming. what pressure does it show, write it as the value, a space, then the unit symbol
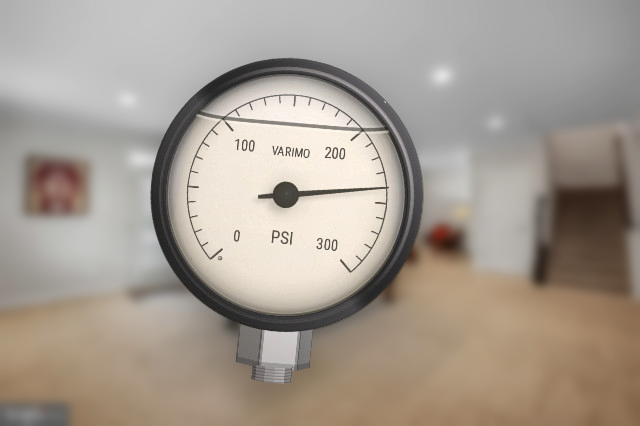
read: 240 psi
